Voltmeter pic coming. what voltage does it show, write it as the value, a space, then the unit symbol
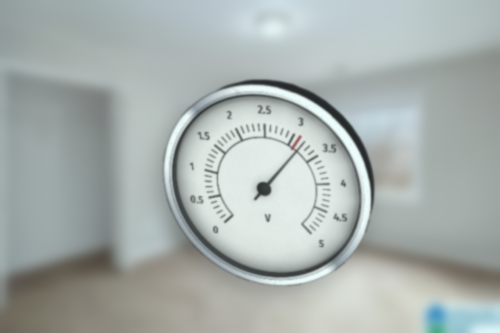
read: 3.2 V
